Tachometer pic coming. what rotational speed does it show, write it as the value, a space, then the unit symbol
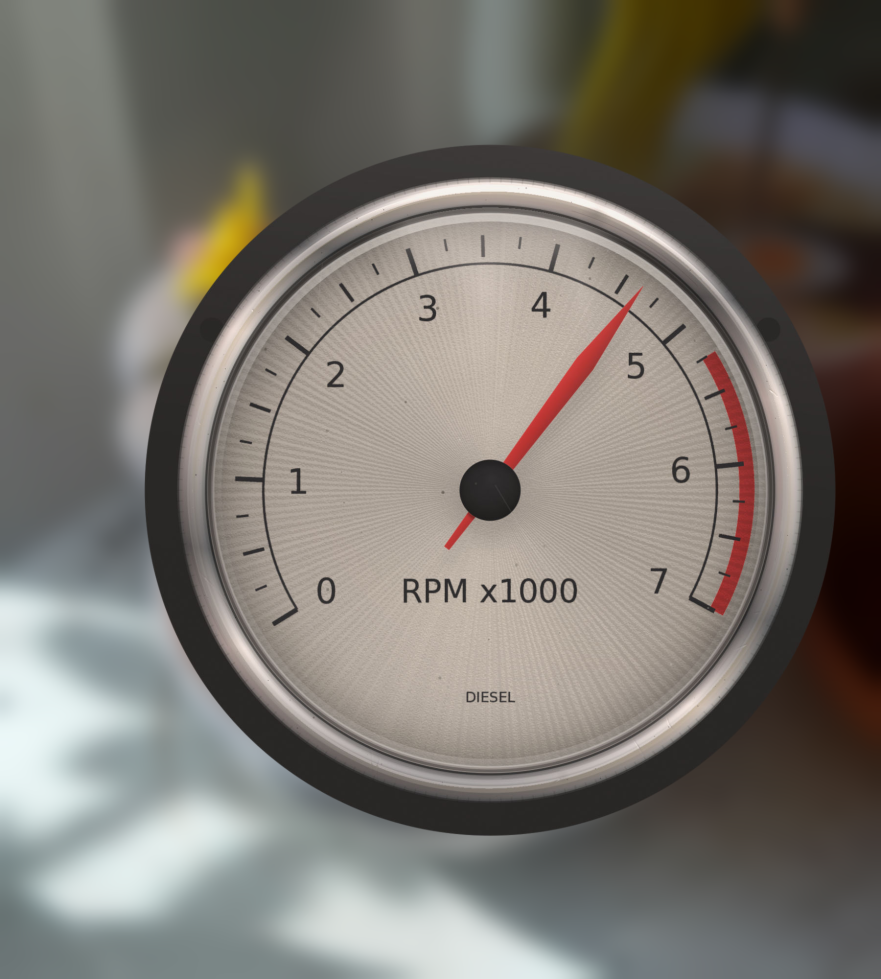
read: 4625 rpm
